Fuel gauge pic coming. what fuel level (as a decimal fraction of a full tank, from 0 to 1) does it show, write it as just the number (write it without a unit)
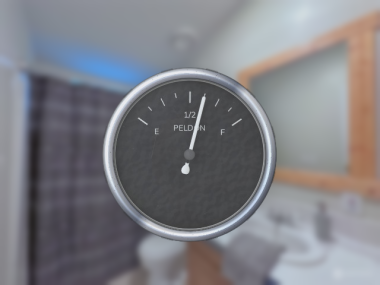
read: 0.625
